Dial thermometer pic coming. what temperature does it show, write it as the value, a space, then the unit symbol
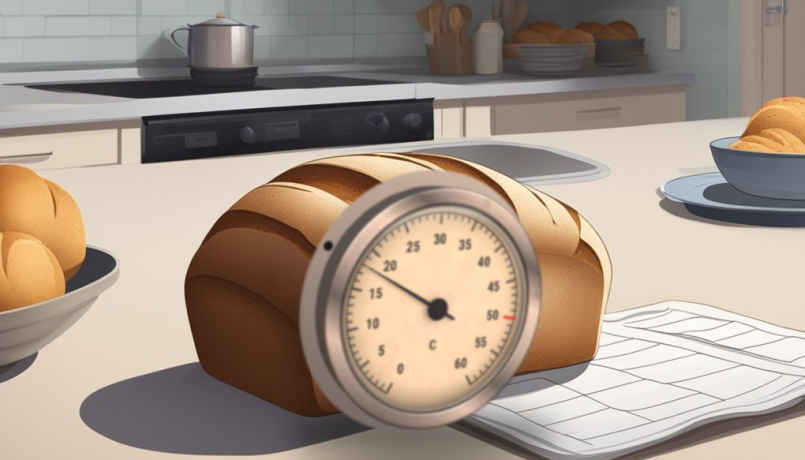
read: 18 °C
